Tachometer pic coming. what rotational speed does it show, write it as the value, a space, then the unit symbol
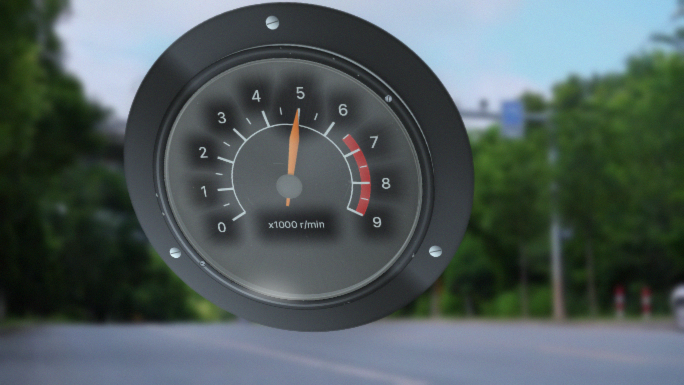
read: 5000 rpm
